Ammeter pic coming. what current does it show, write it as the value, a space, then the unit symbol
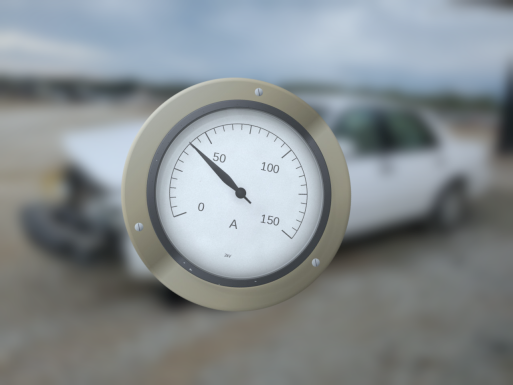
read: 40 A
